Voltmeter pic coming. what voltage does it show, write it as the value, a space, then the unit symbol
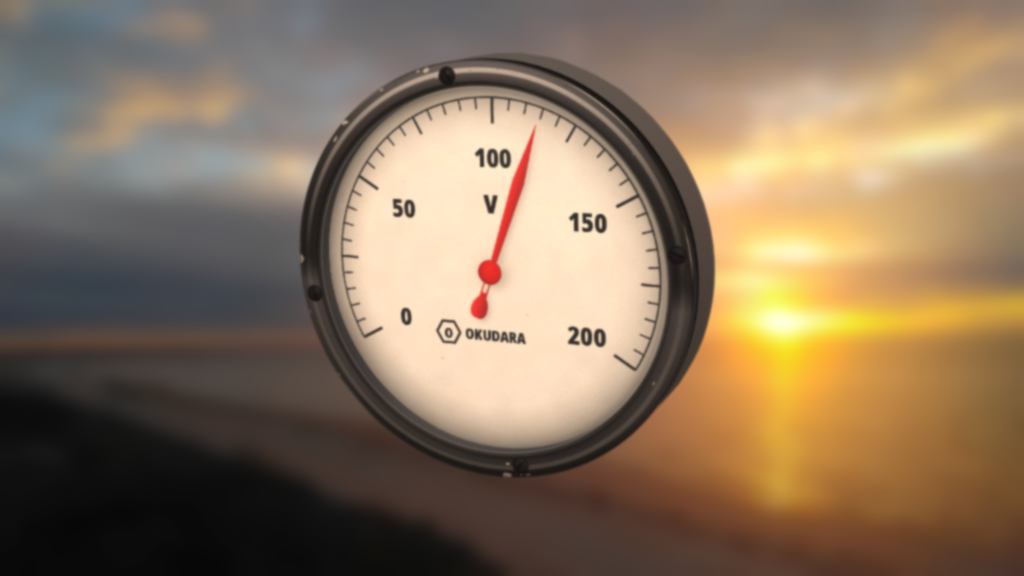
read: 115 V
